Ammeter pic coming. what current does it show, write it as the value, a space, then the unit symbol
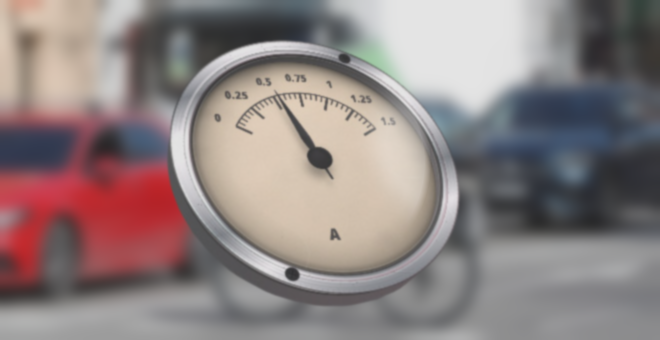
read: 0.5 A
